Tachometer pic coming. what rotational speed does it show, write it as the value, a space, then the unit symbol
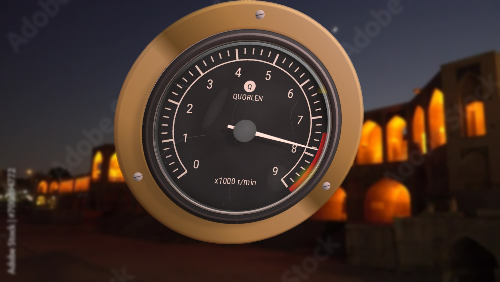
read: 7800 rpm
